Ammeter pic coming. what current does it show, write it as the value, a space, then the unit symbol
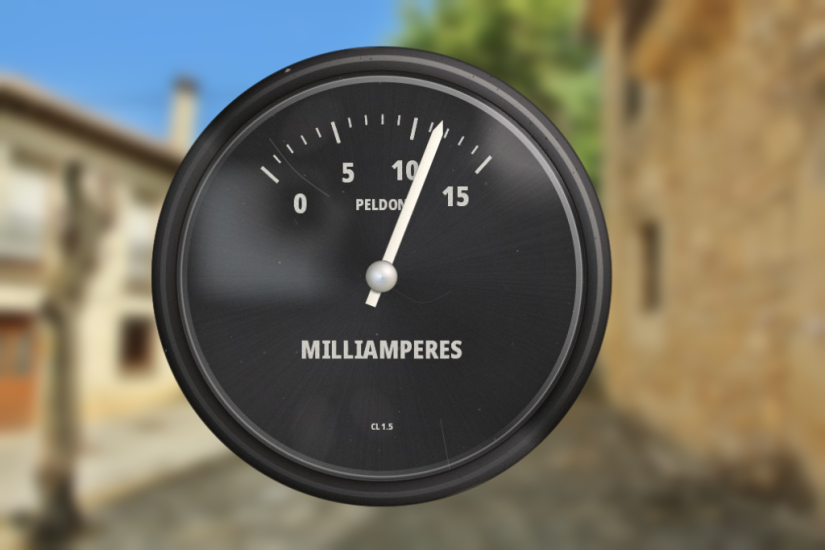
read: 11.5 mA
